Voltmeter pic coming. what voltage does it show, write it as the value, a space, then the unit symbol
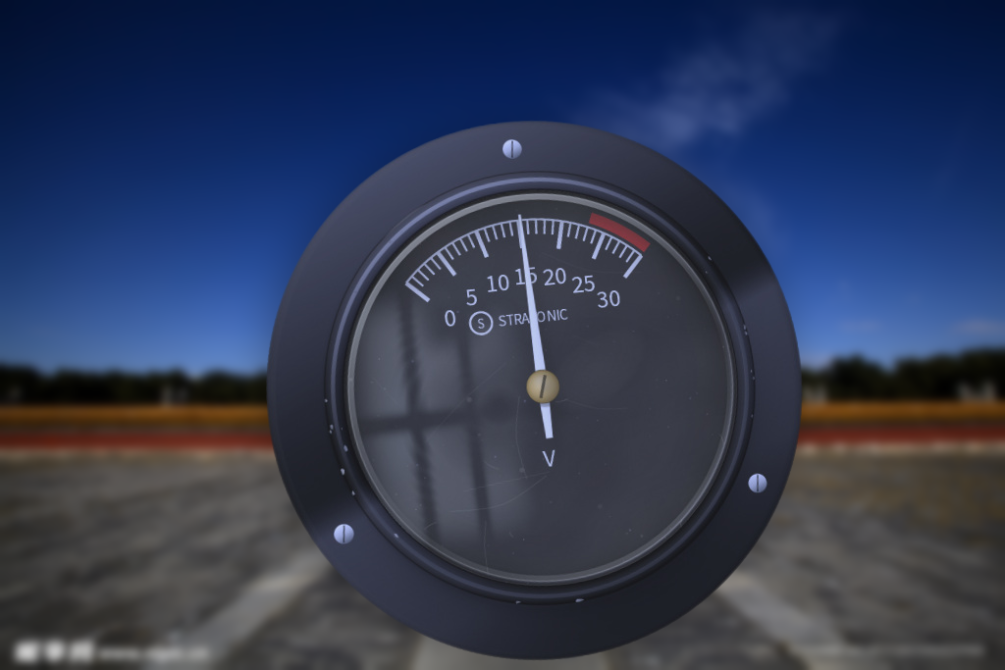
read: 15 V
